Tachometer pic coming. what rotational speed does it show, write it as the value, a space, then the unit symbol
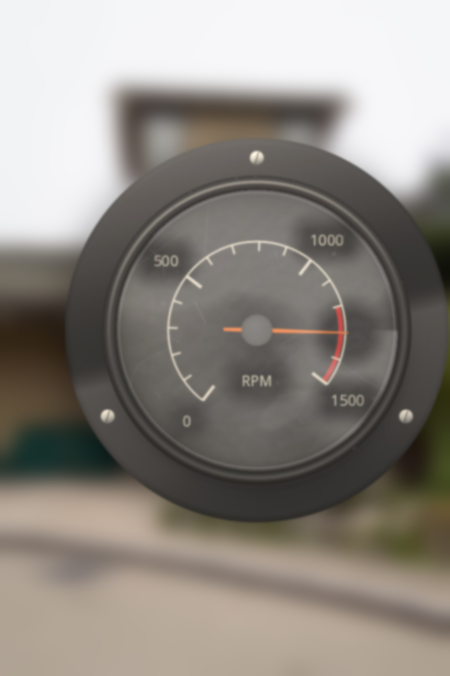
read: 1300 rpm
